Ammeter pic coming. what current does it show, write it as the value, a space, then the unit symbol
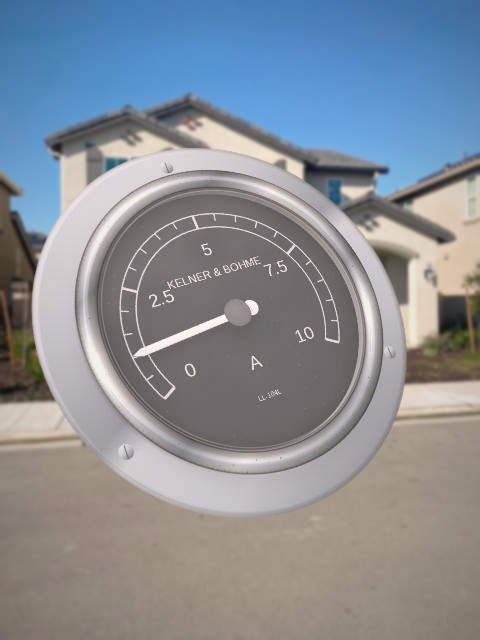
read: 1 A
